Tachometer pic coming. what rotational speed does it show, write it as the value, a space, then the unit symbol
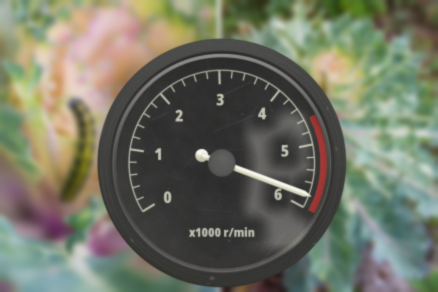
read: 5800 rpm
